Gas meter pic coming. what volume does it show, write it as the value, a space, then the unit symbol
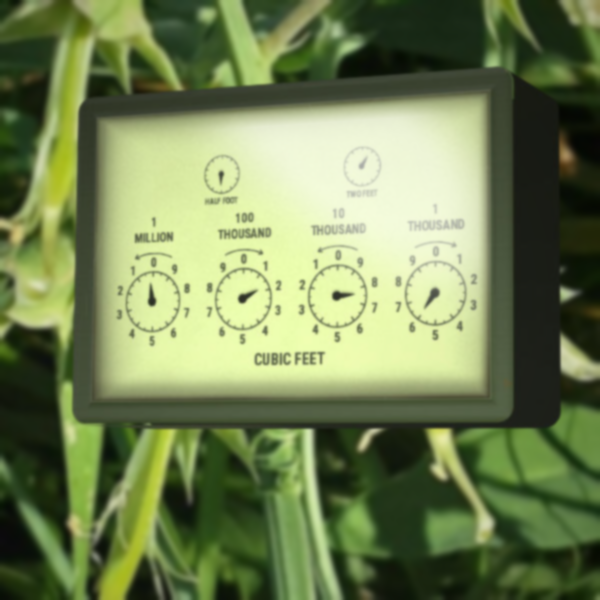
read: 17600 ft³
